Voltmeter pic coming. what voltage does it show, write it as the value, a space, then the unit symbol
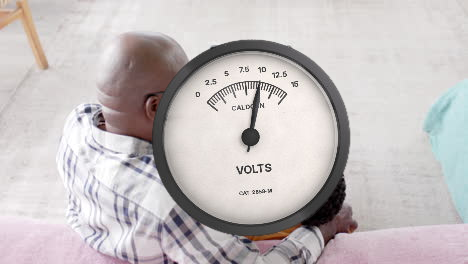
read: 10 V
